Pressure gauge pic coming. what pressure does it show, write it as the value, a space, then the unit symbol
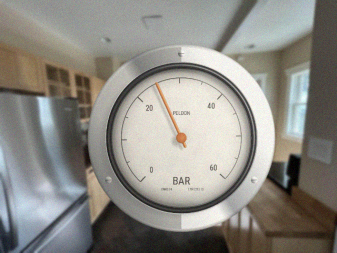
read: 25 bar
